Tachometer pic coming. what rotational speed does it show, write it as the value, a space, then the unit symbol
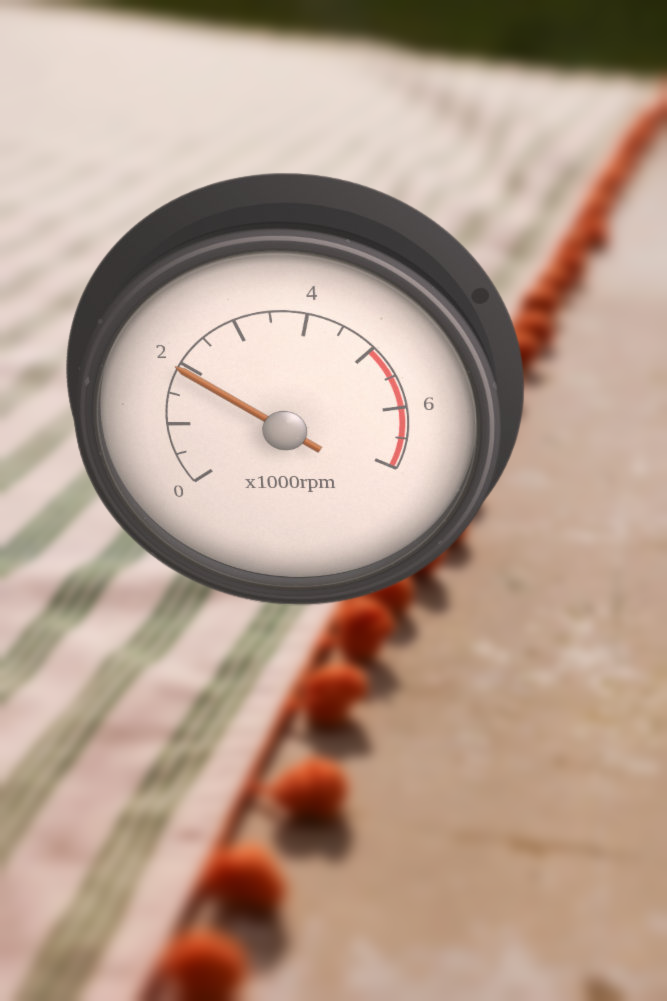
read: 2000 rpm
